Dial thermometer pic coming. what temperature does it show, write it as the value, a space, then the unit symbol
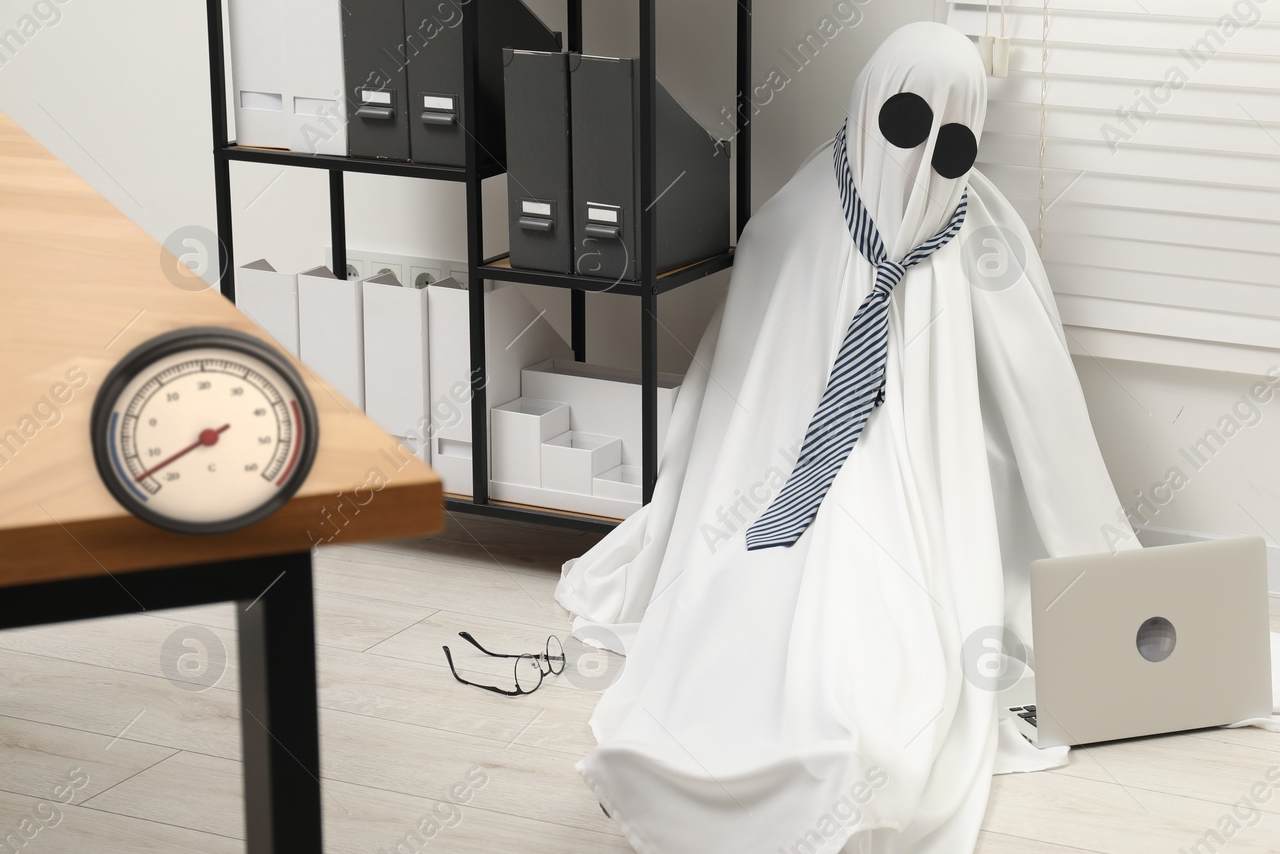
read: -15 °C
